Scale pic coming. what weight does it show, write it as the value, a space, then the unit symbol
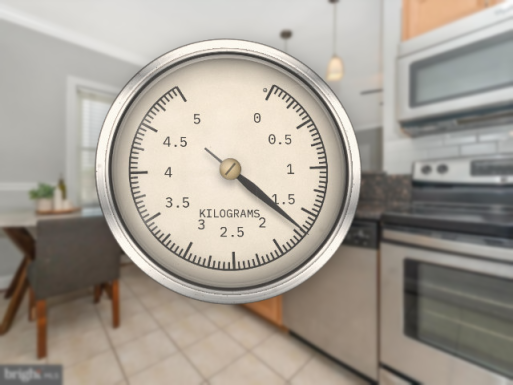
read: 1.7 kg
